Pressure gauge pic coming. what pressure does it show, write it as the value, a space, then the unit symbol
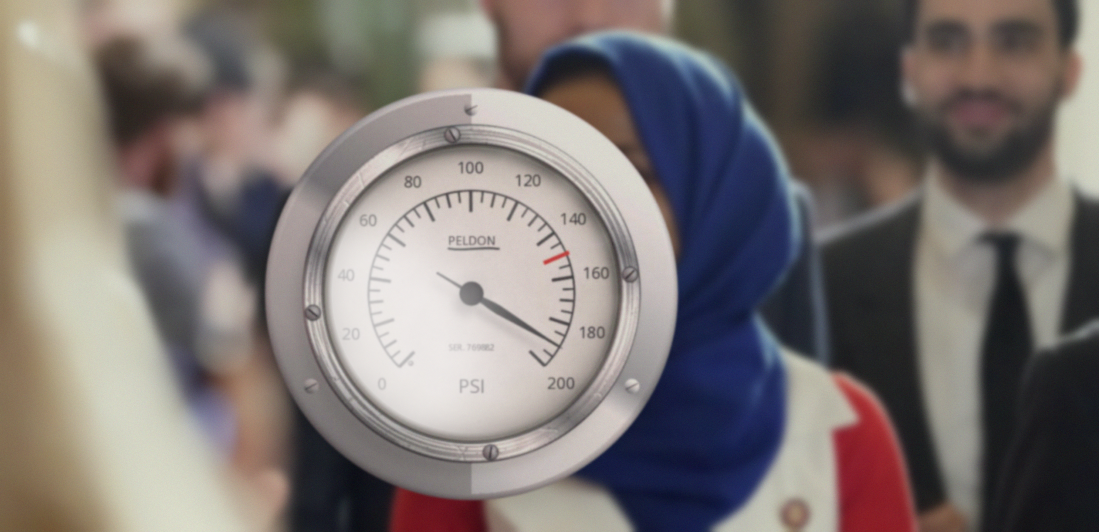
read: 190 psi
